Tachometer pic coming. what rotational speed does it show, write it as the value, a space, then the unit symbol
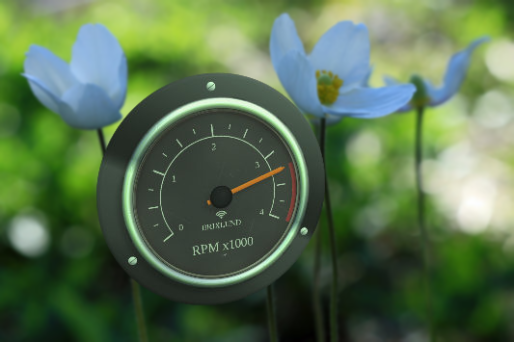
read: 3250 rpm
